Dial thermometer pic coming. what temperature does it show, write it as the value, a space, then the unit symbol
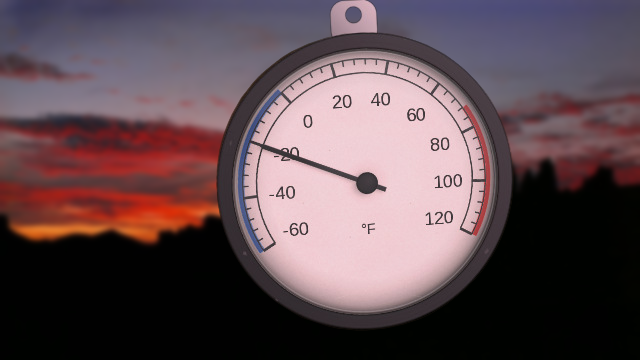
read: -20 °F
